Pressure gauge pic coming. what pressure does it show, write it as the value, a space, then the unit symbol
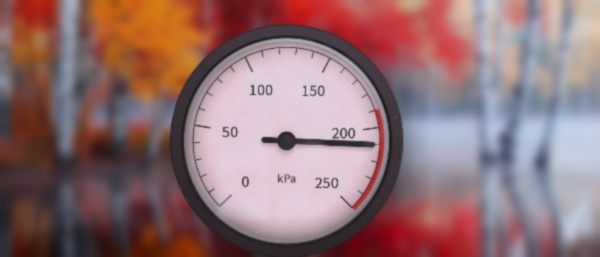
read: 210 kPa
